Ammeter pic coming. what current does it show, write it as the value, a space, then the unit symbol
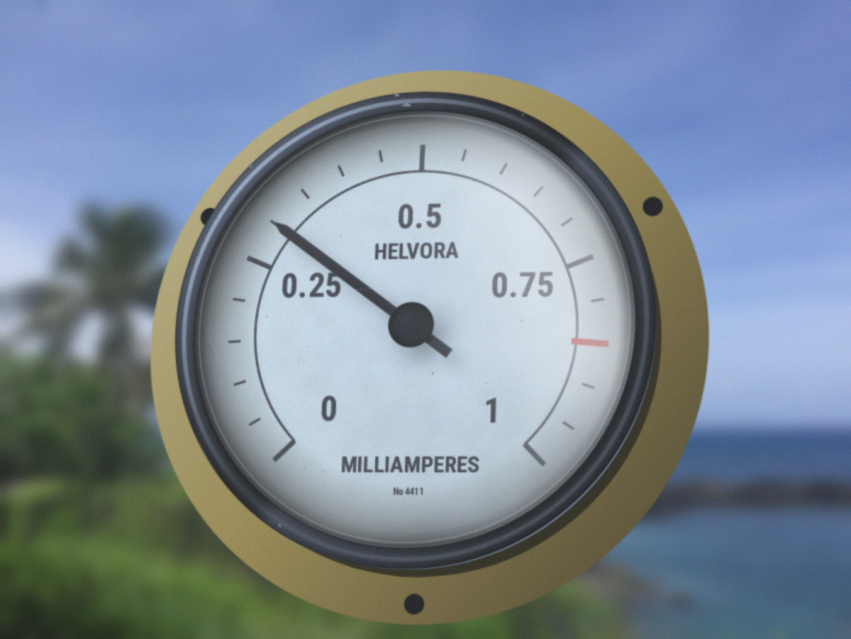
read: 0.3 mA
